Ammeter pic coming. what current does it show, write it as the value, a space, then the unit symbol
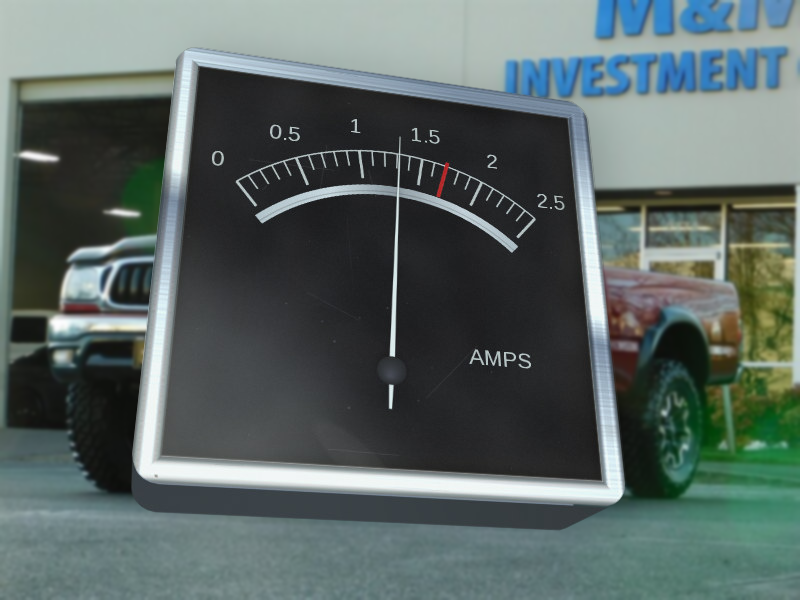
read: 1.3 A
